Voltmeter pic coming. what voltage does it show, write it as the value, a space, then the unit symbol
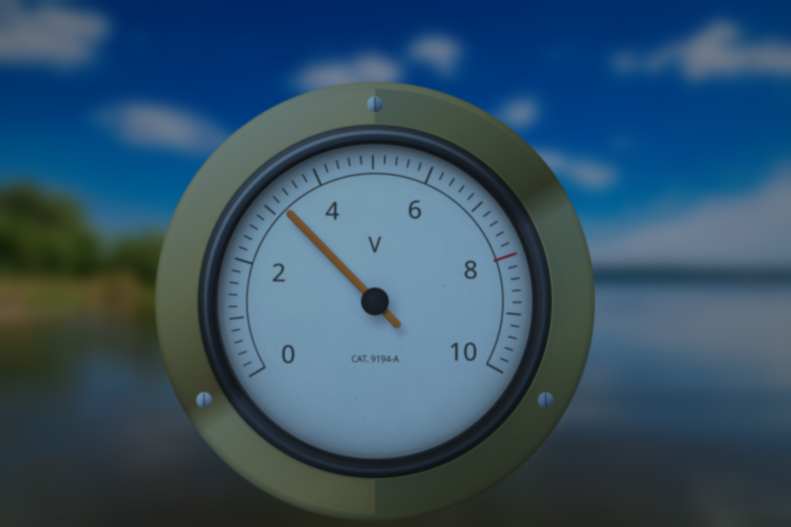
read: 3.2 V
